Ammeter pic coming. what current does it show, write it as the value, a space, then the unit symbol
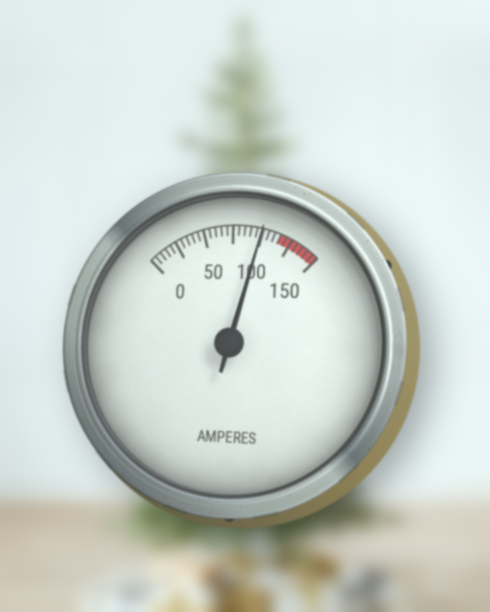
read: 100 A
